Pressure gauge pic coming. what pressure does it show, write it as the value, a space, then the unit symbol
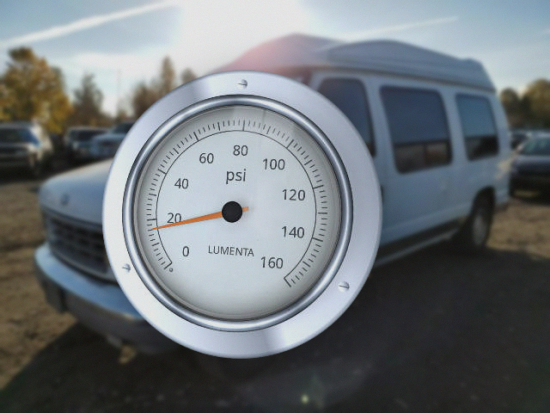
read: 16 psi
